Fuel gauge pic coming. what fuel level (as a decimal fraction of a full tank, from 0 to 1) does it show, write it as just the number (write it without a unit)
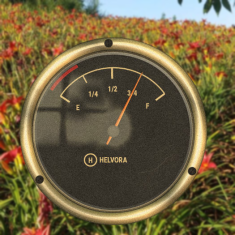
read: 0.75
